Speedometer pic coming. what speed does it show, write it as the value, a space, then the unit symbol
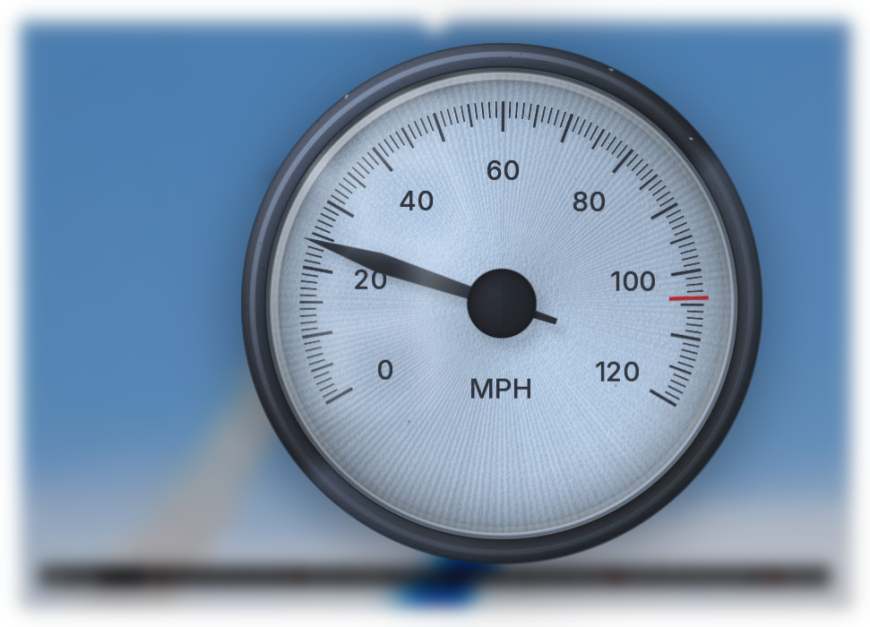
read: 24 mph
